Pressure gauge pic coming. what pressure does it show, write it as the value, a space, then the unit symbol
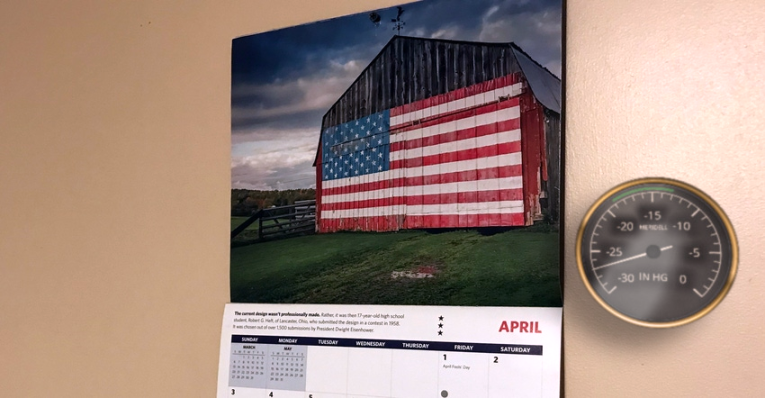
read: -27 inHg
